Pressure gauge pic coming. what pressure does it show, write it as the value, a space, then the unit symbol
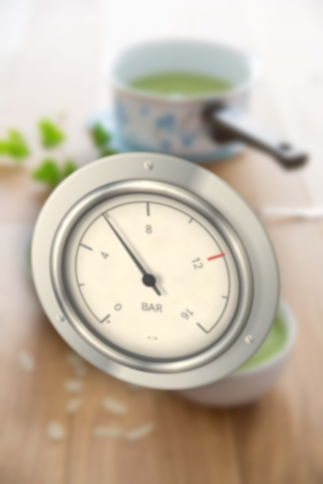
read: 6 bar
